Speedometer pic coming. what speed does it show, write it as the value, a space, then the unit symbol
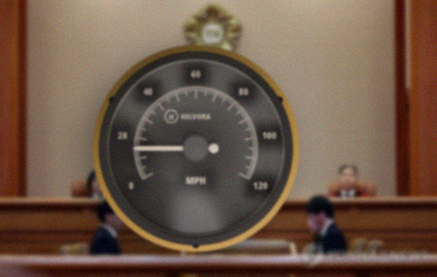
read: 15 mph
